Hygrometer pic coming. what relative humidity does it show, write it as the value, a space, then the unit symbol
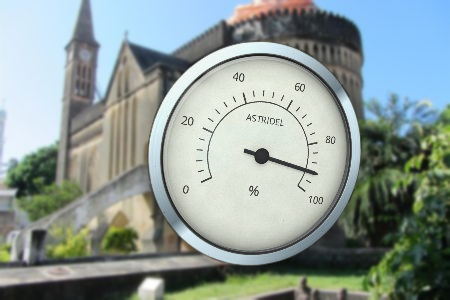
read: 92 %
